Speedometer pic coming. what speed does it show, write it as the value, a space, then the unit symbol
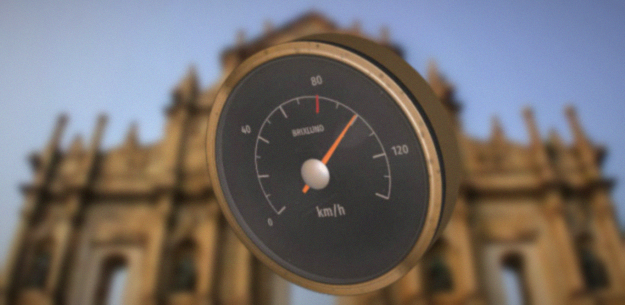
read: 100 km/h
